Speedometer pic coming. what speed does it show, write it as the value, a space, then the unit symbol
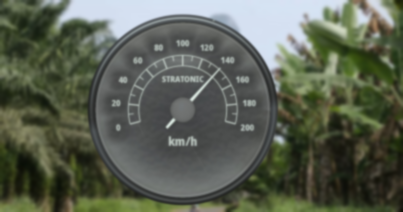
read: 140 km/h
